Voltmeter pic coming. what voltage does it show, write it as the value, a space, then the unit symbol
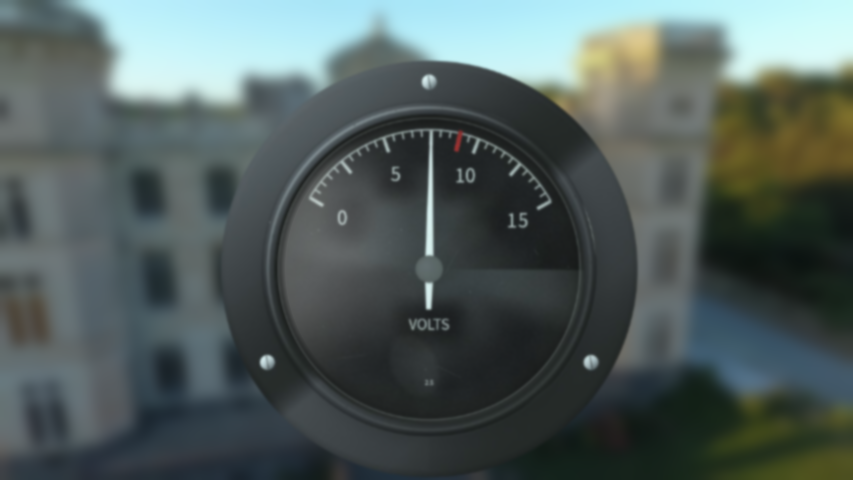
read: 7.5 V
